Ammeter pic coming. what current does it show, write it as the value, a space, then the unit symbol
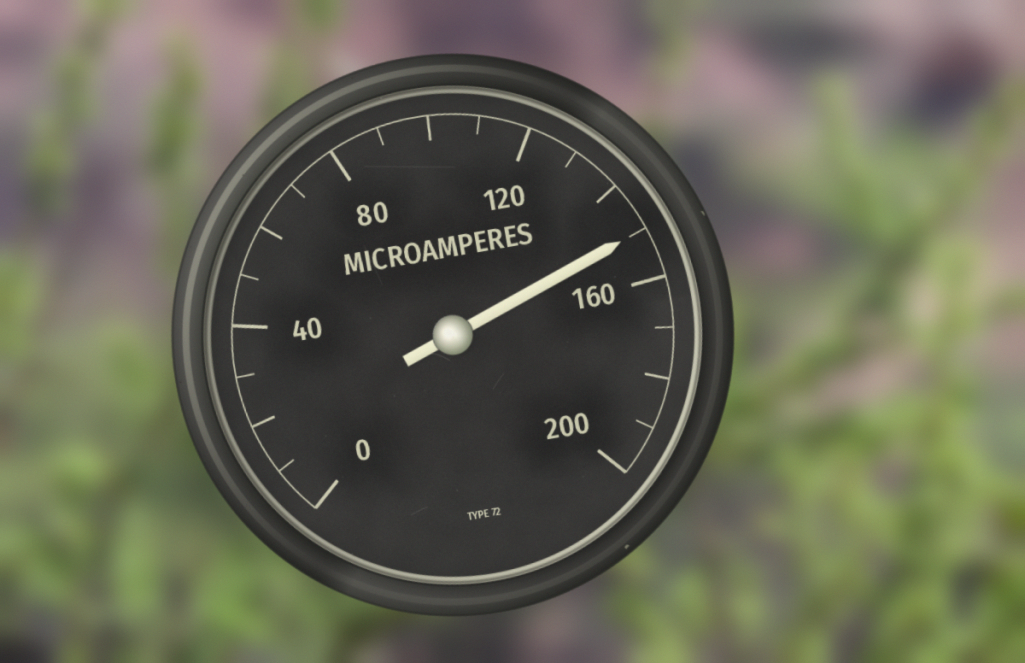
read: 150 µA
